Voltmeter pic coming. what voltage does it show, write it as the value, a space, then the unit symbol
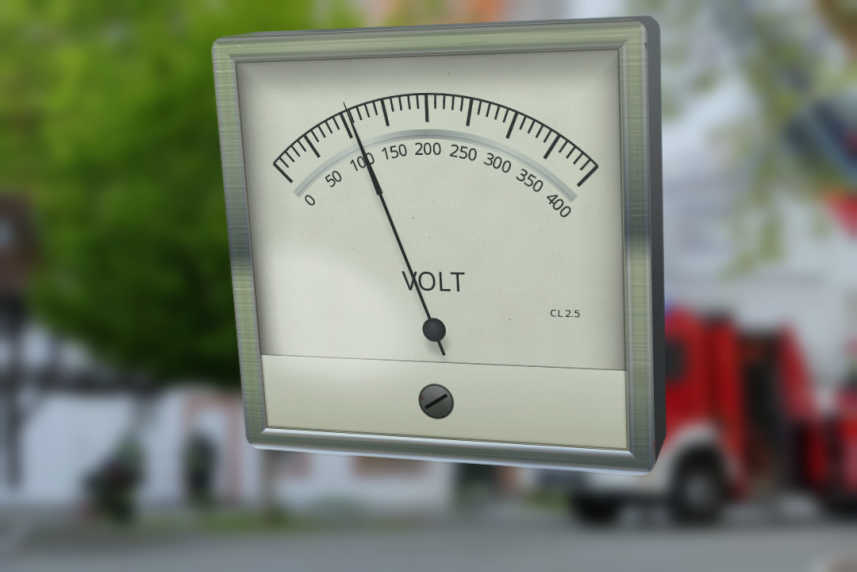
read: 110 V
